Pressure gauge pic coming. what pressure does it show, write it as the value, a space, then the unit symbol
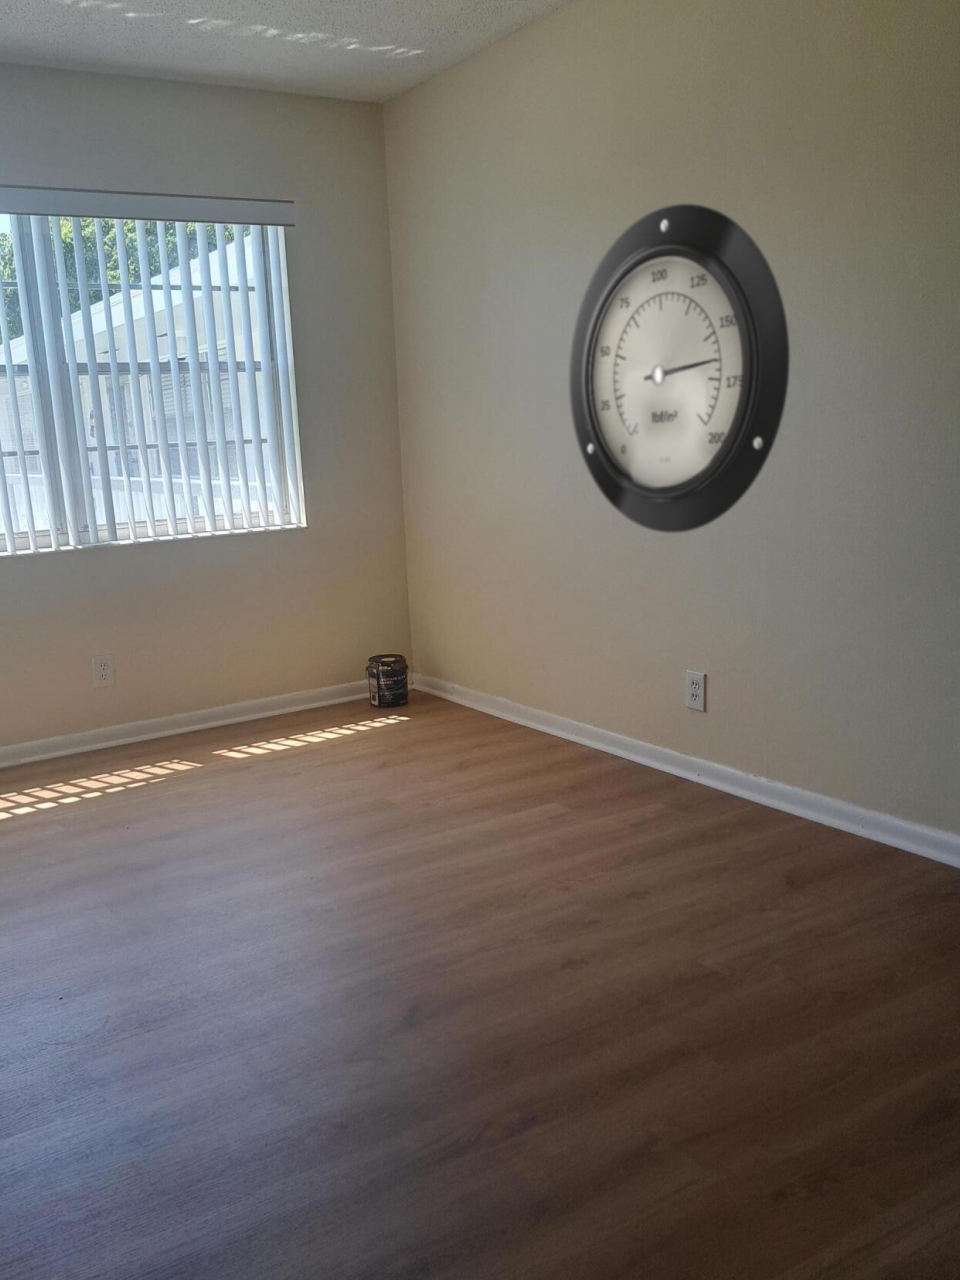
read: 165 psi
